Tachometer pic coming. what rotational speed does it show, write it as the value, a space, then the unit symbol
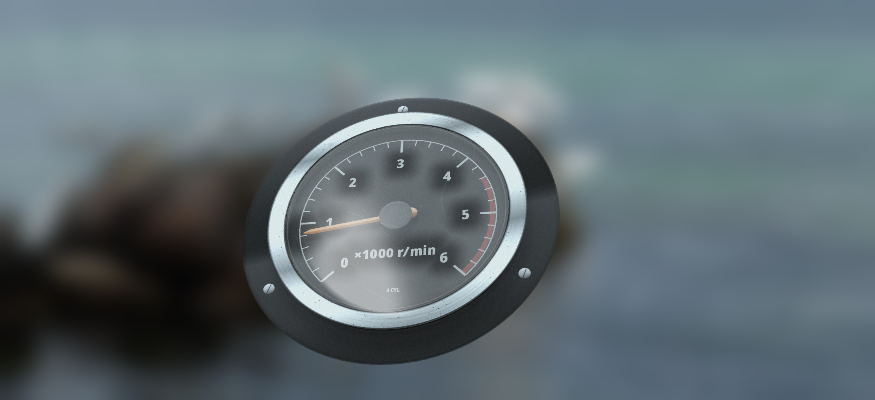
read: 800 rpm
